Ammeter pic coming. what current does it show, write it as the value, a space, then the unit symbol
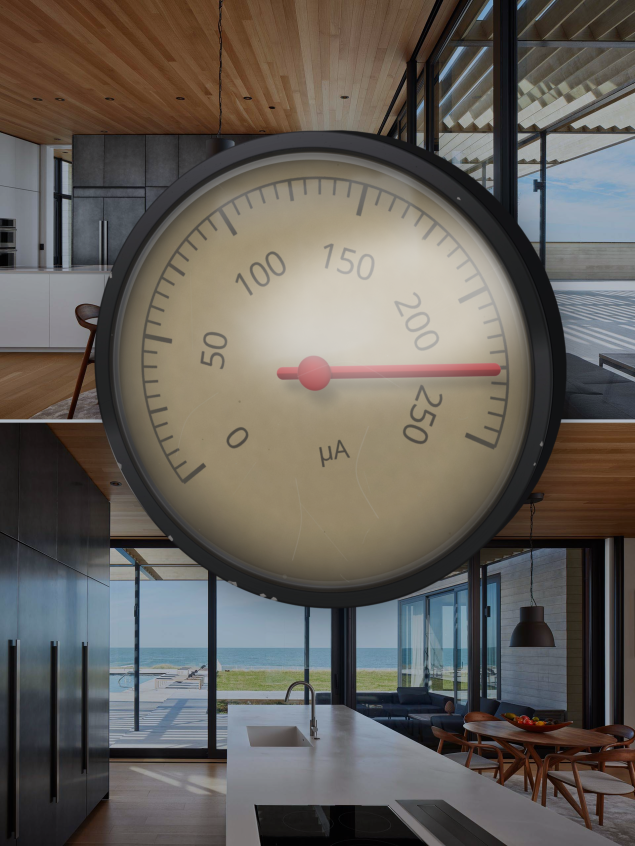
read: 225 µA
